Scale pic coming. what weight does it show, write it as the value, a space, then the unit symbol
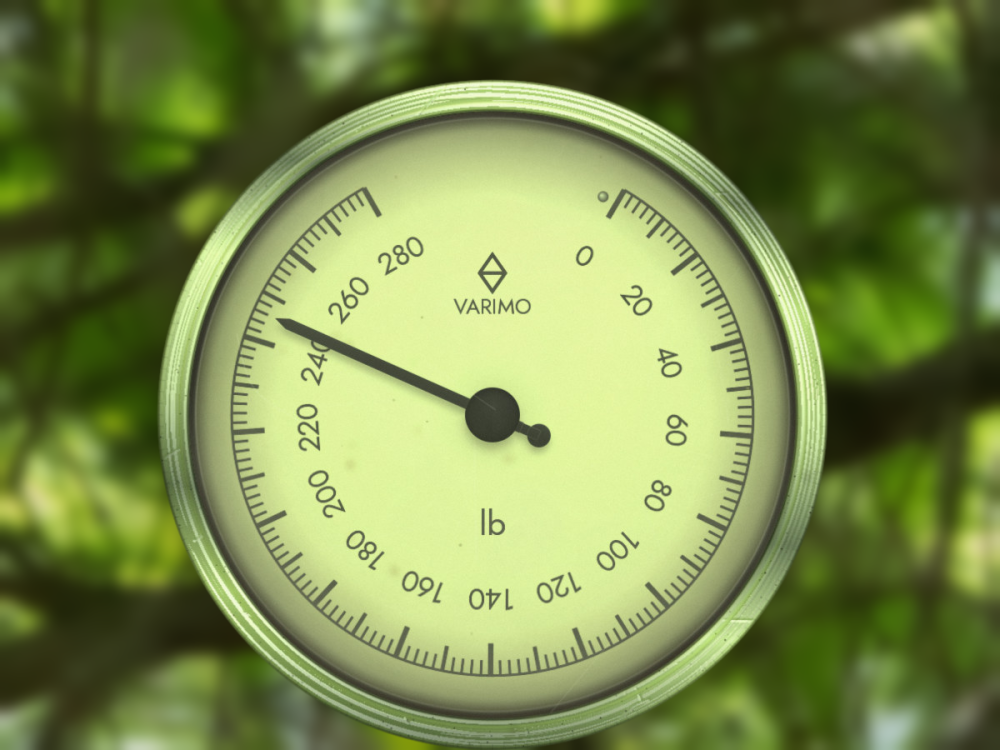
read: 246 lb
